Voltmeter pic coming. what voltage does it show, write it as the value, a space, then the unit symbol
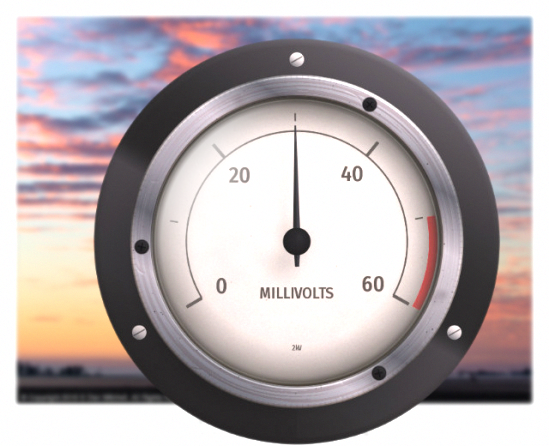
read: 30 mV
